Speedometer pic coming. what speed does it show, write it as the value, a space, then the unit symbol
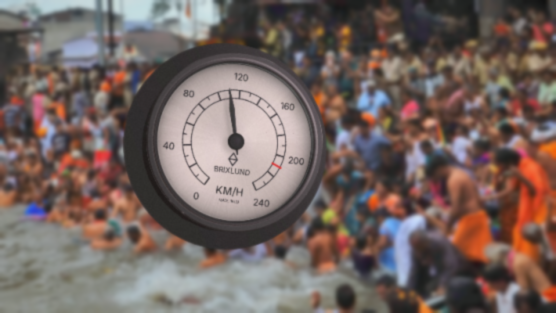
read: 110 km/h
